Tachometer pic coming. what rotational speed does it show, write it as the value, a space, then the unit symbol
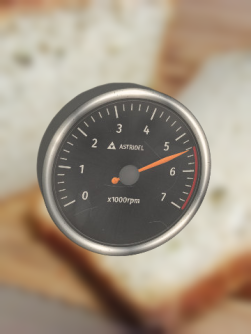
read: 5400 rpm
